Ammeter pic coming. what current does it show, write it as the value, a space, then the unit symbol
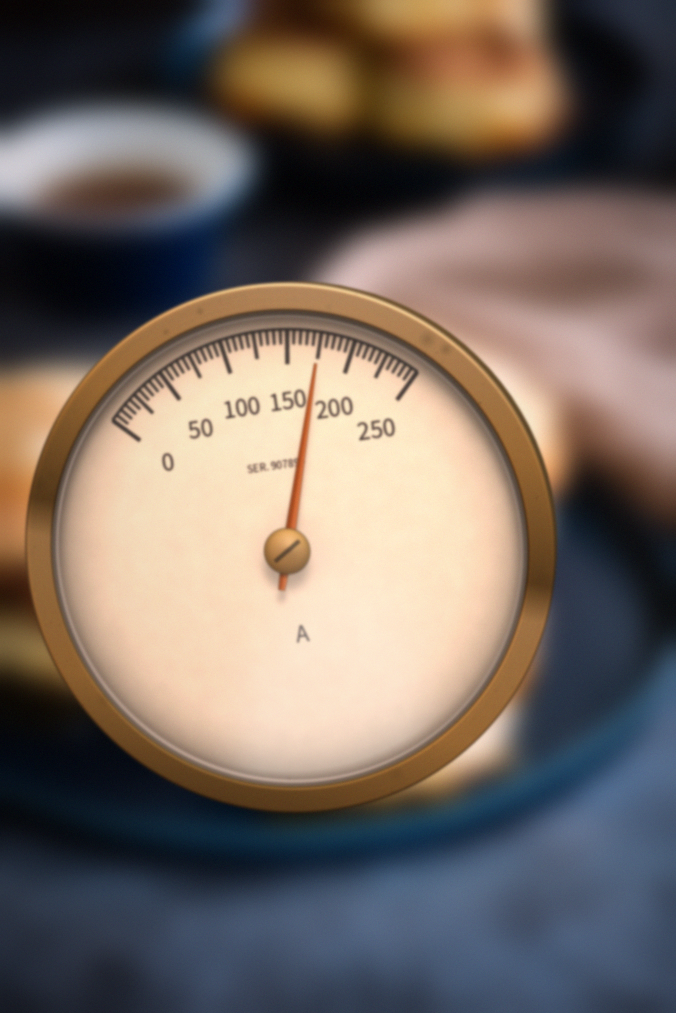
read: 175 A
